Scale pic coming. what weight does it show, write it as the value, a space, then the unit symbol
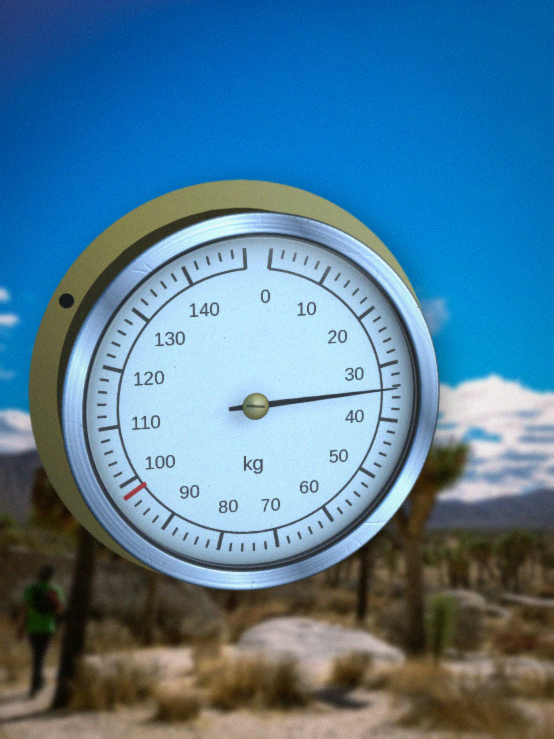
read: 34 kg
